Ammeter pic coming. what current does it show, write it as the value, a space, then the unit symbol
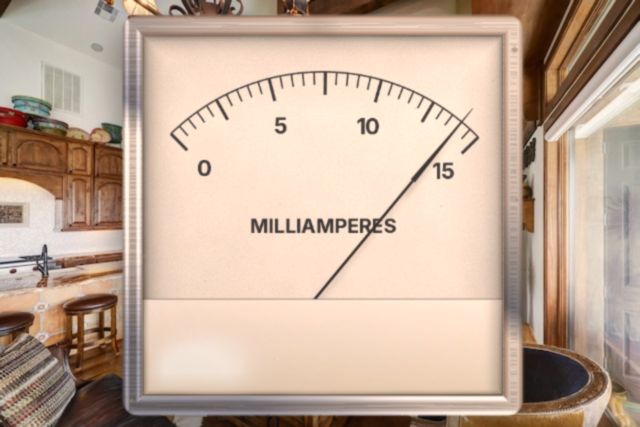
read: 14 mA
